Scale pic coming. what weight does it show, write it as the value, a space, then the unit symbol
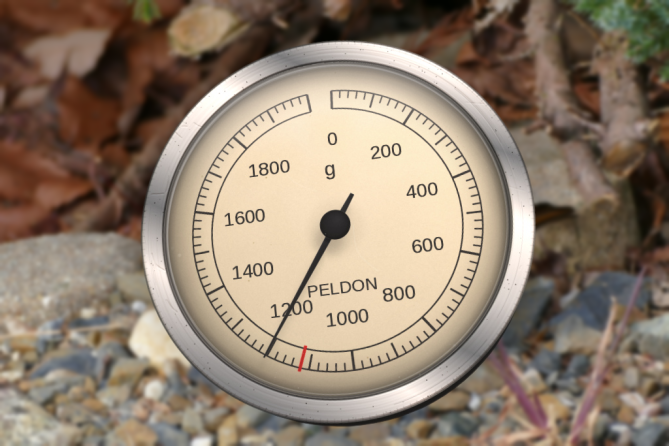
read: 1200 g
